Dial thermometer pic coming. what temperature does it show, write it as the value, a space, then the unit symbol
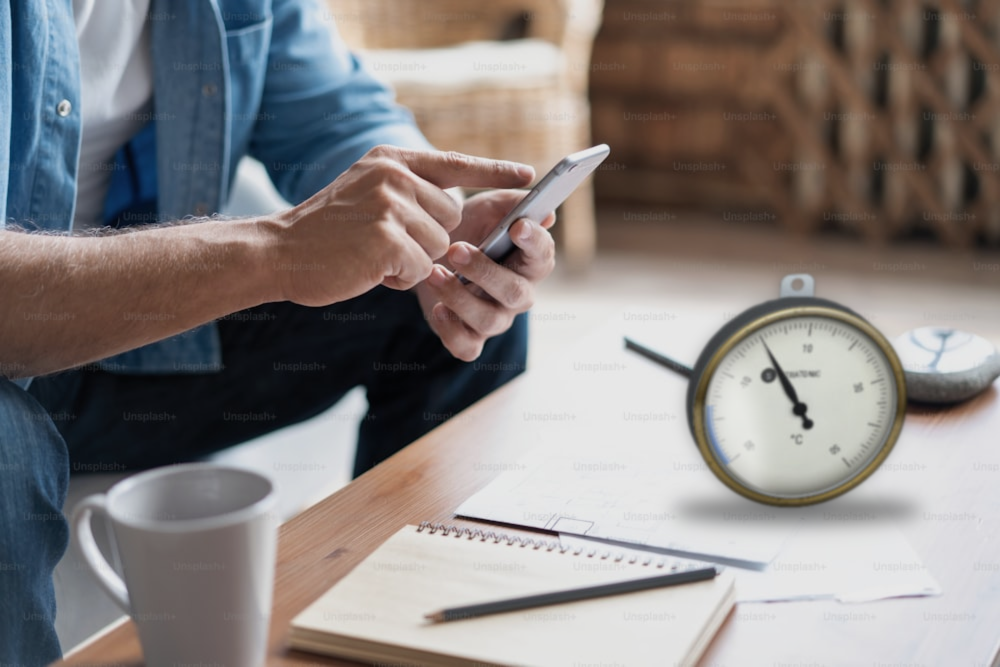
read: 0 °C
